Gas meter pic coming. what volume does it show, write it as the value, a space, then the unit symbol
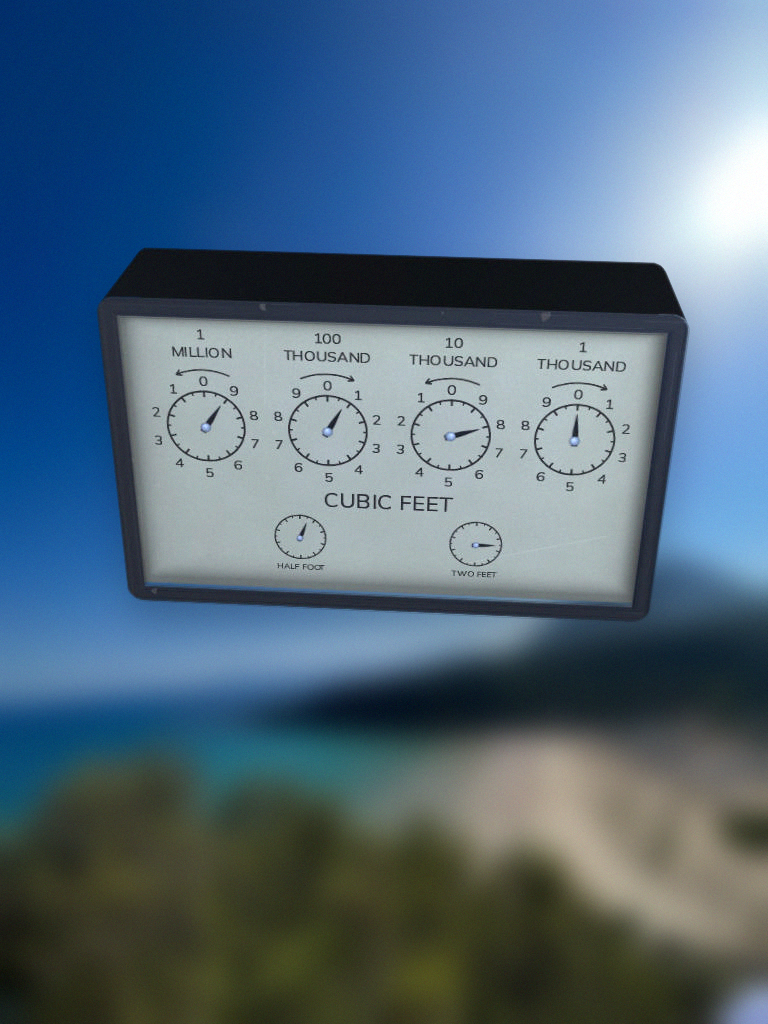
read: 908000 ft³
